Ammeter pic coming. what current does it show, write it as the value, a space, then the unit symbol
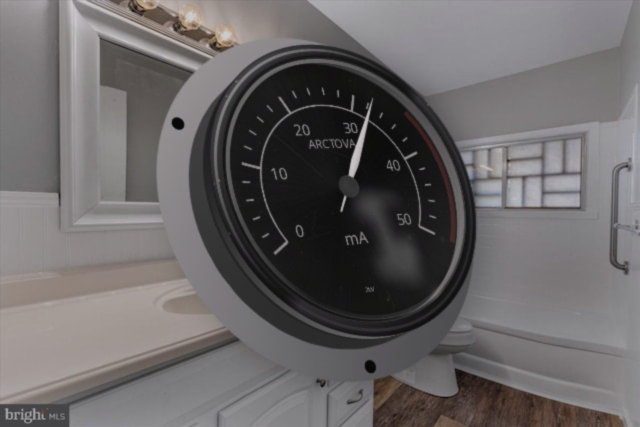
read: 32 mA
